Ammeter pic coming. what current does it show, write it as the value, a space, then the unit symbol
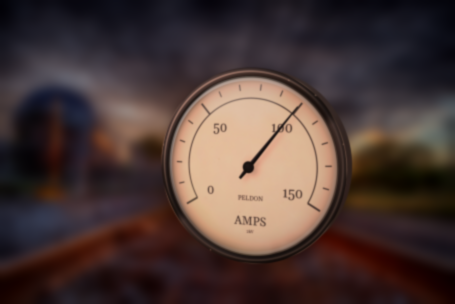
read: 100 A
